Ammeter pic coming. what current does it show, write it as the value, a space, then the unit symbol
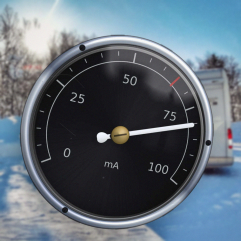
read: 80 mA
